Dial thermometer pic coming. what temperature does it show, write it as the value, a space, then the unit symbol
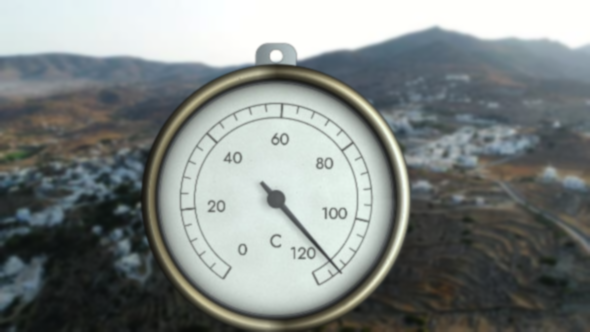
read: 114 °C
